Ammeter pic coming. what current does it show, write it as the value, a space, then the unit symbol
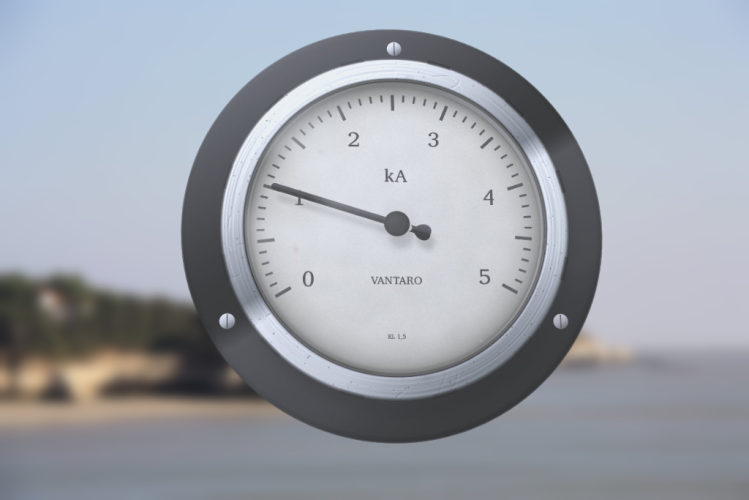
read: 1 kA
